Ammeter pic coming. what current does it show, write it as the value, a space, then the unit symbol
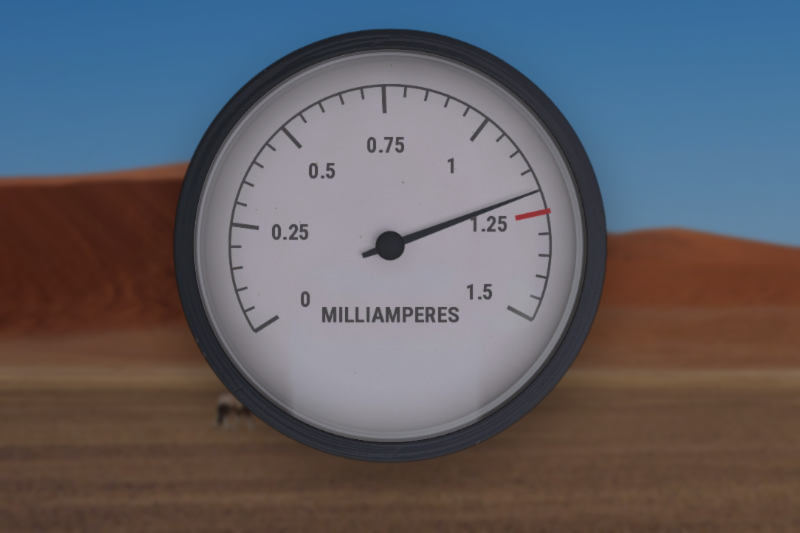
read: 1.2 mA
